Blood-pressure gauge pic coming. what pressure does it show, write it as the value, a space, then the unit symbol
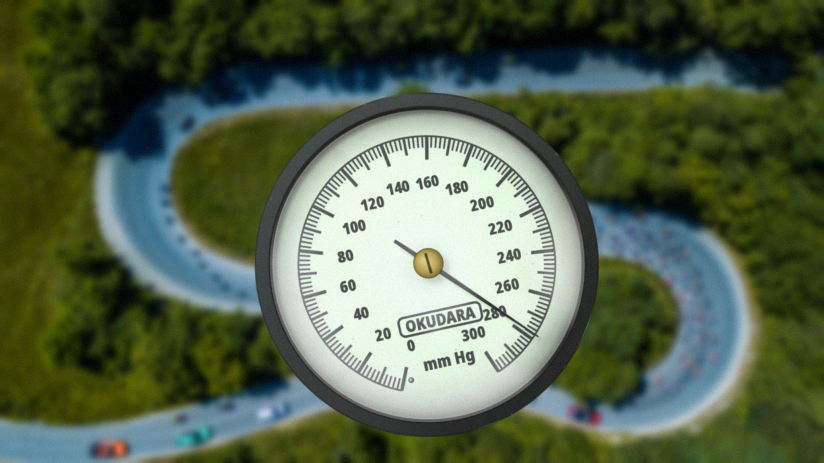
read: 278 mmHg
